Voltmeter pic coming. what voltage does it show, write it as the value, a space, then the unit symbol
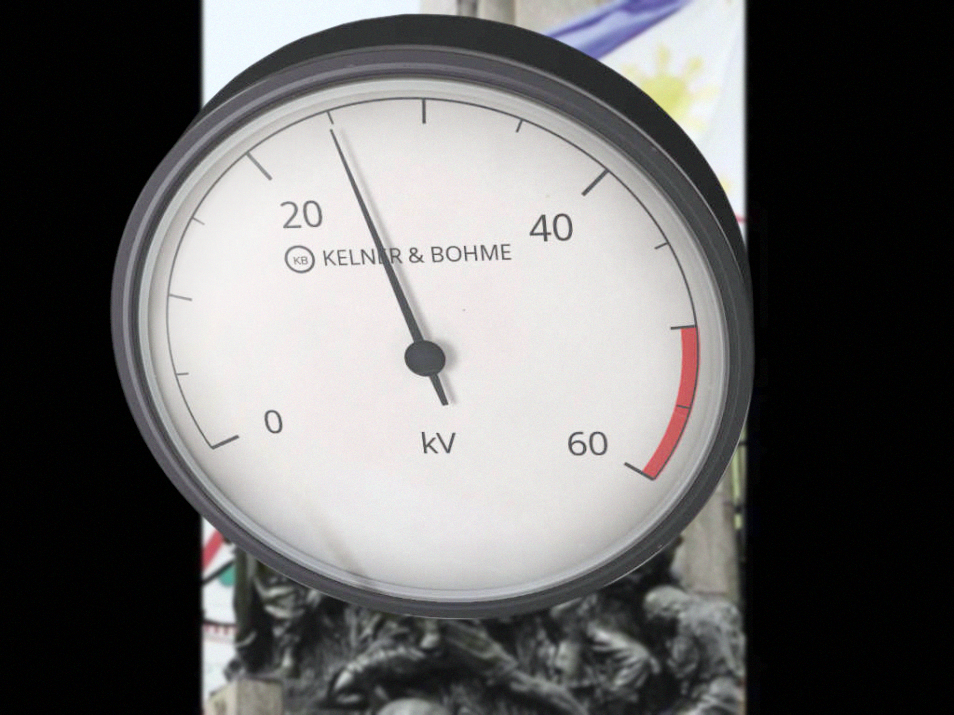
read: 25 kV
